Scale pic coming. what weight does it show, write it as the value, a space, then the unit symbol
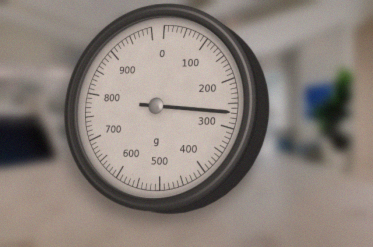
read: 270 g
